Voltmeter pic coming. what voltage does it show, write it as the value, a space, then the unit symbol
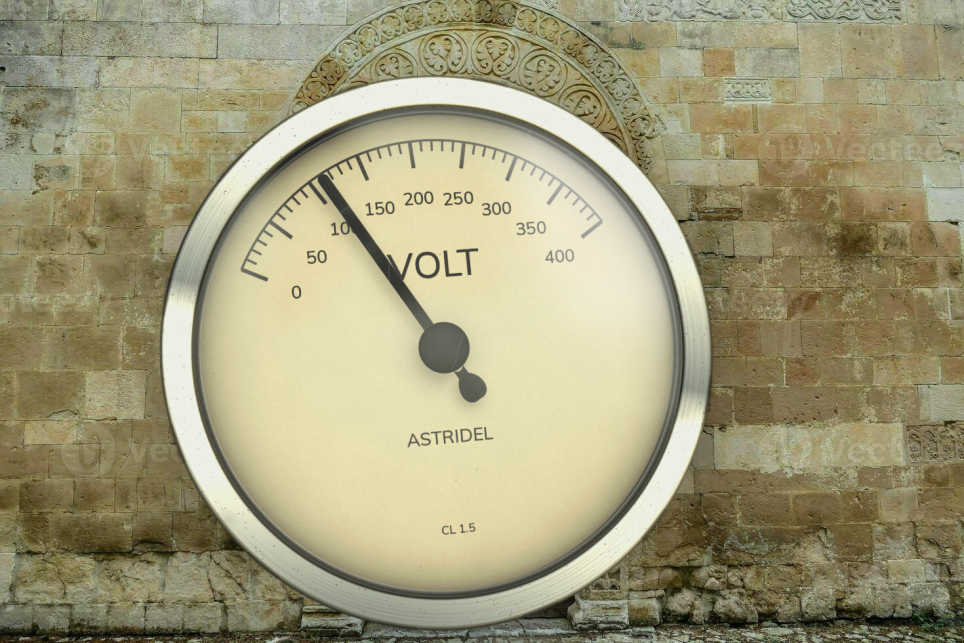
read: 110 V
